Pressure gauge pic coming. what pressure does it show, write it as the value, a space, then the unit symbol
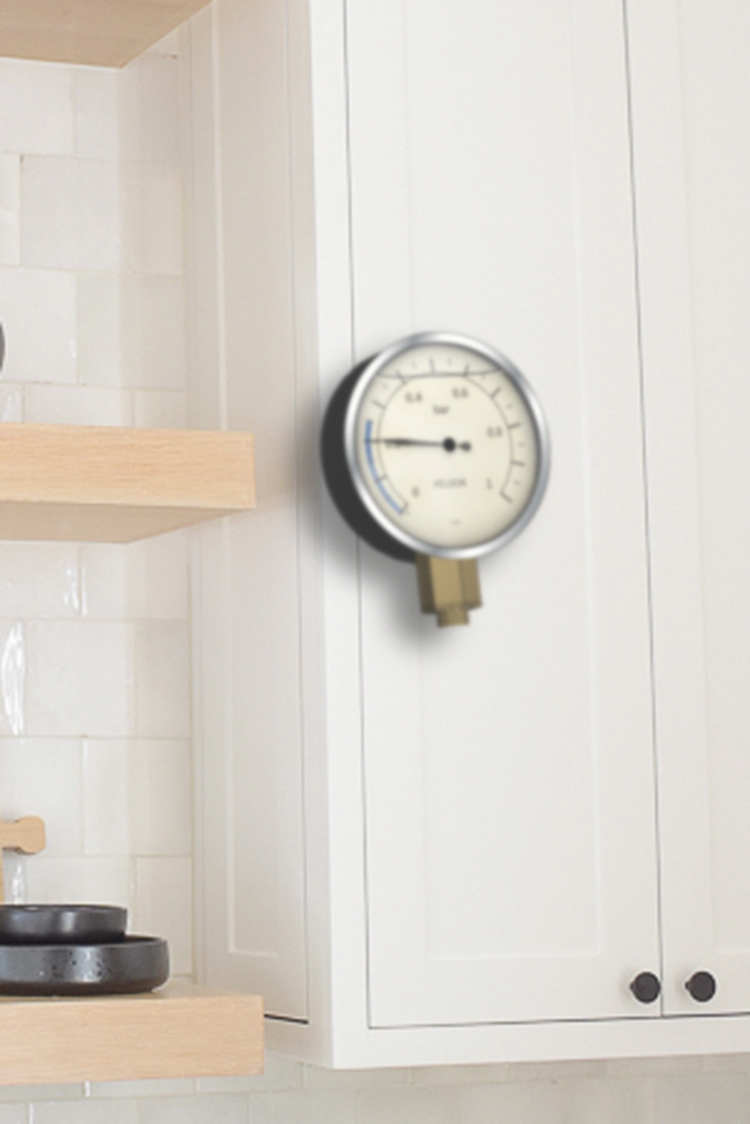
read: 0.2 bar
